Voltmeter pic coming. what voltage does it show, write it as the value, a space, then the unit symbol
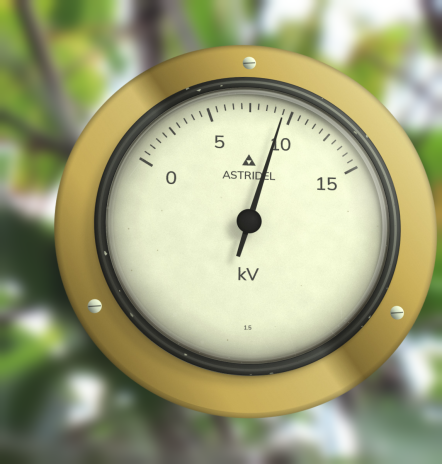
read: 9.5 kV
